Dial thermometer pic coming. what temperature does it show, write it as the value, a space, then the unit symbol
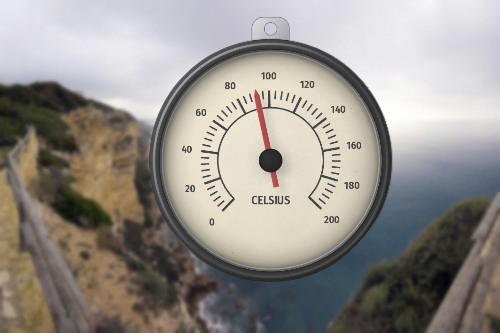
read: 92 °C
